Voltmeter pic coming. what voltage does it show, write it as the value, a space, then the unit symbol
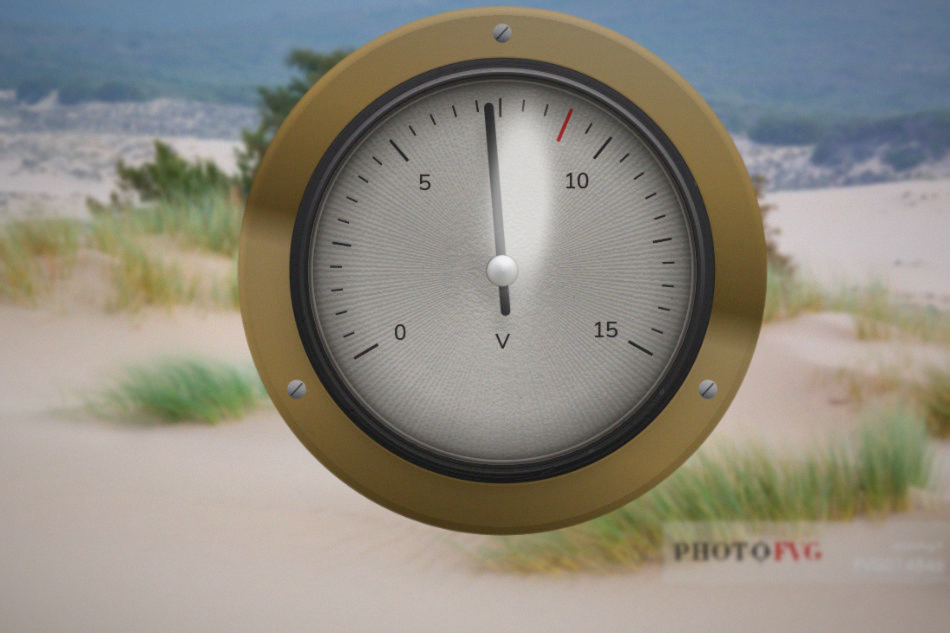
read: 7.25 V
